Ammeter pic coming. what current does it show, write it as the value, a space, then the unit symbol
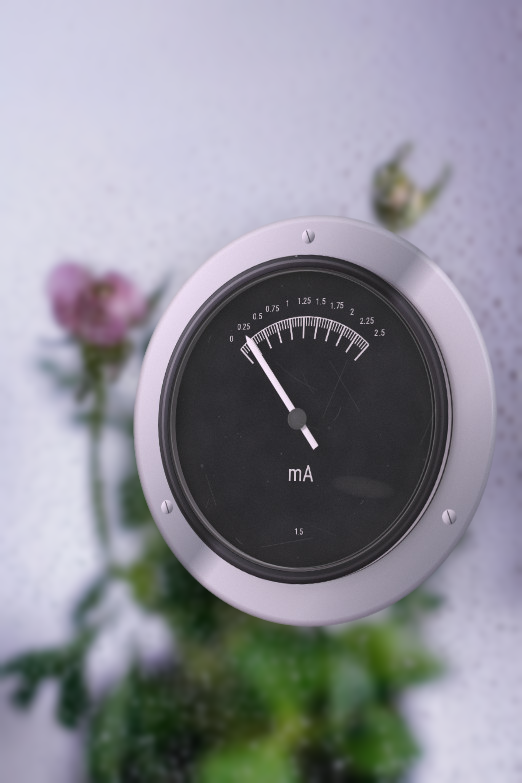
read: 0.25 mA
